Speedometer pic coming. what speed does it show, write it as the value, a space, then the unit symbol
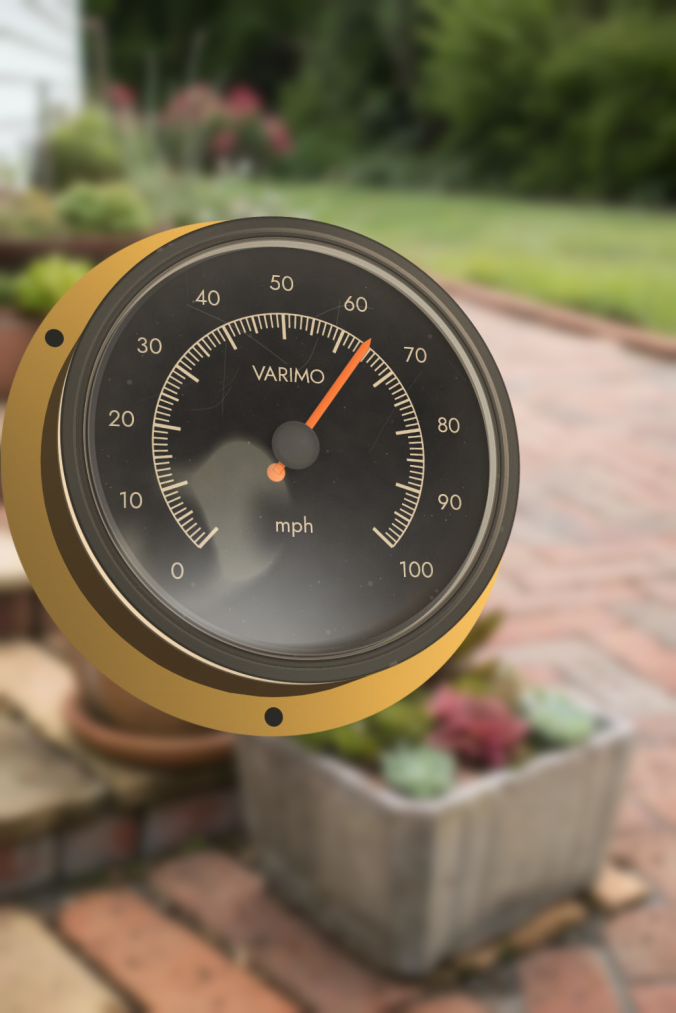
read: 64 mph
